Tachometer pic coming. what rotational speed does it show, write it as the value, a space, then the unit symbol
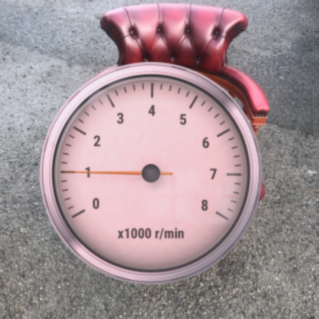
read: 1000 rpm
